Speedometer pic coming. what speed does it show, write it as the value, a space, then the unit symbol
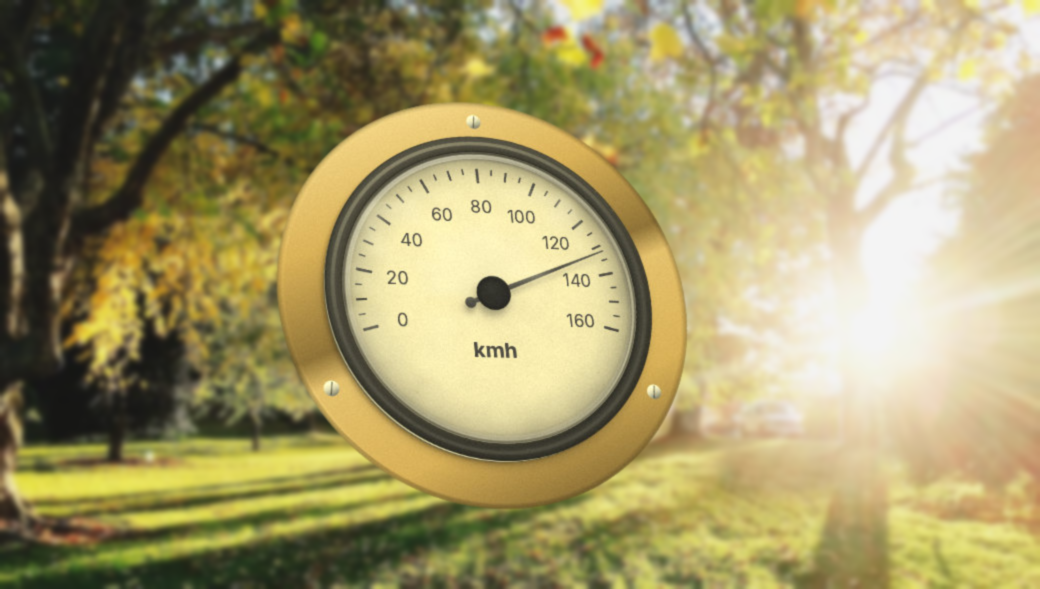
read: 132.5 km/h
